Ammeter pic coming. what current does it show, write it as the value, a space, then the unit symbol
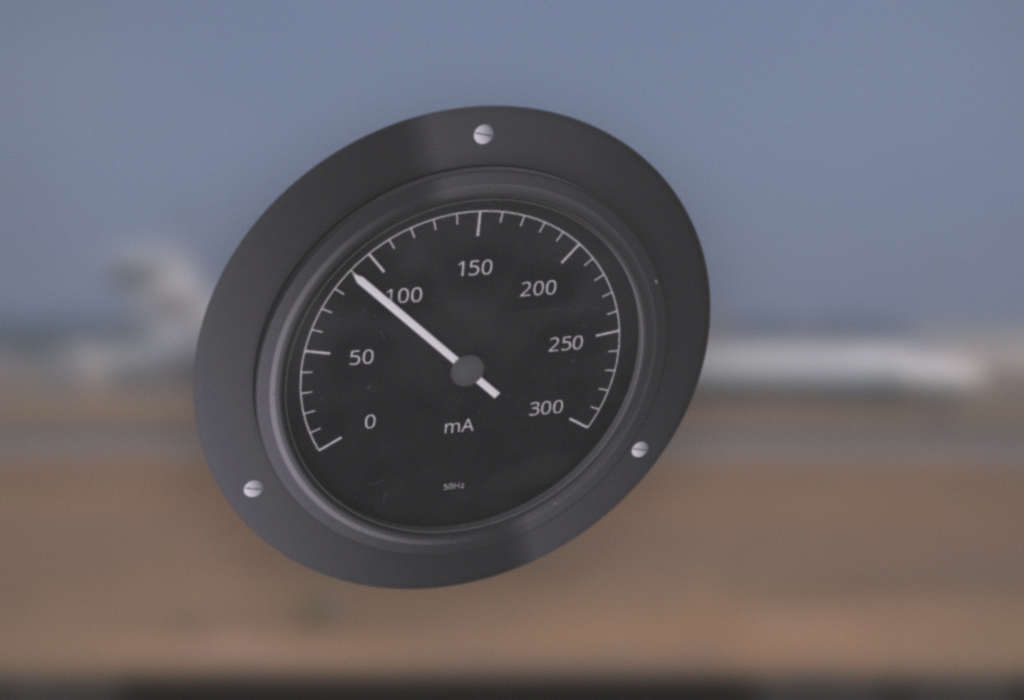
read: 90 mA
